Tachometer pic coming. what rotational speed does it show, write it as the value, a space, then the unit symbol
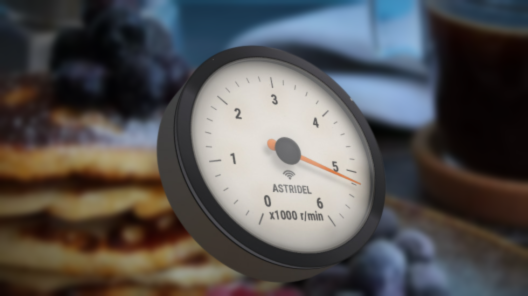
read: 5200 rpm
